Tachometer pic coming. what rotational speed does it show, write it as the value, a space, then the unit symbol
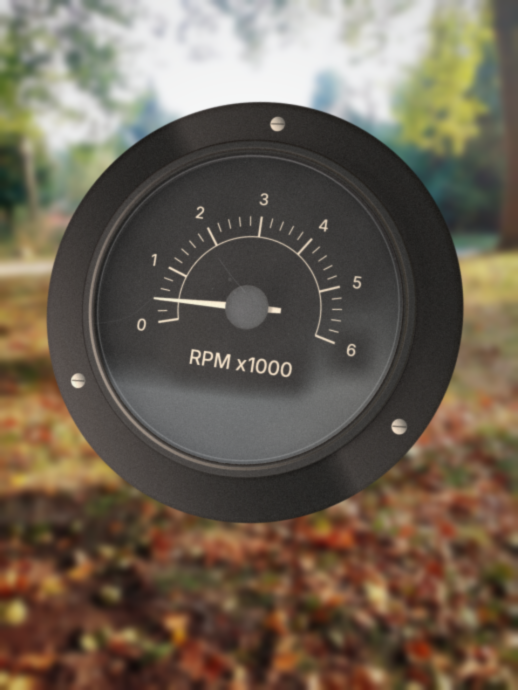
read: 400 rpm
